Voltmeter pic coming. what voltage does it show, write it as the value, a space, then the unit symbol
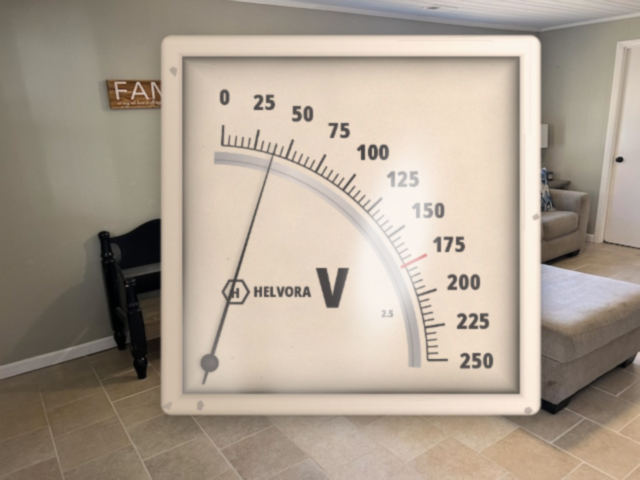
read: 40 V
